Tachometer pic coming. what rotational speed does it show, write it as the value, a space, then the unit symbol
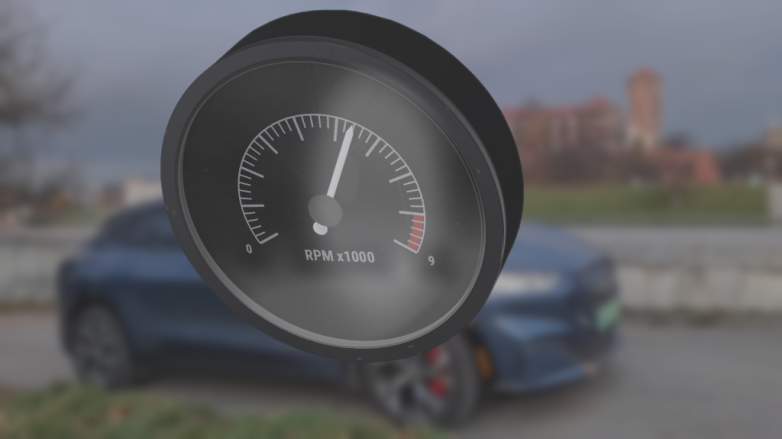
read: 5400 rpm
